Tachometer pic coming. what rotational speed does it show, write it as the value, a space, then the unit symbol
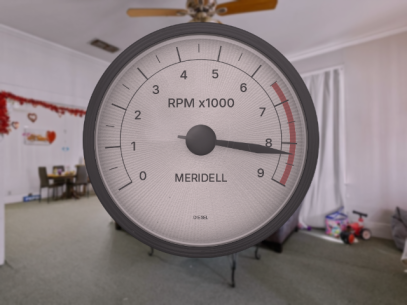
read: 8250 rpm
